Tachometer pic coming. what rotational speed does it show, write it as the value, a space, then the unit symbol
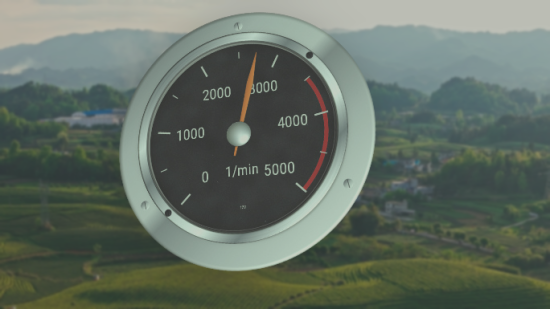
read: 2750 rpm
